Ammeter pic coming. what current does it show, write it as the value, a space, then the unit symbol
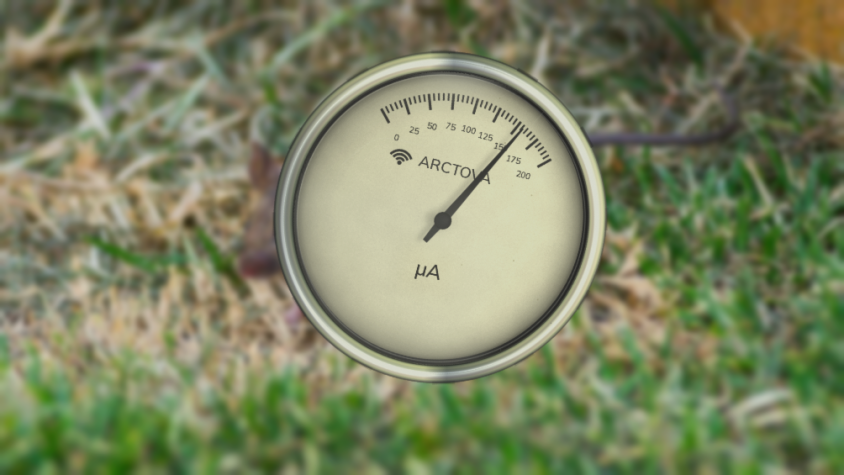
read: 155 µA
